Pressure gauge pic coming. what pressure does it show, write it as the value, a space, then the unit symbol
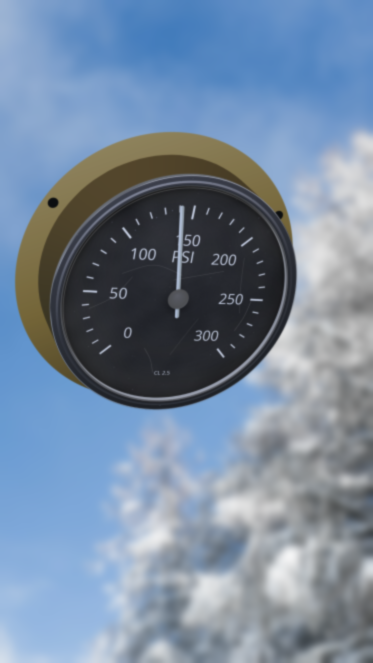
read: 140 psi
